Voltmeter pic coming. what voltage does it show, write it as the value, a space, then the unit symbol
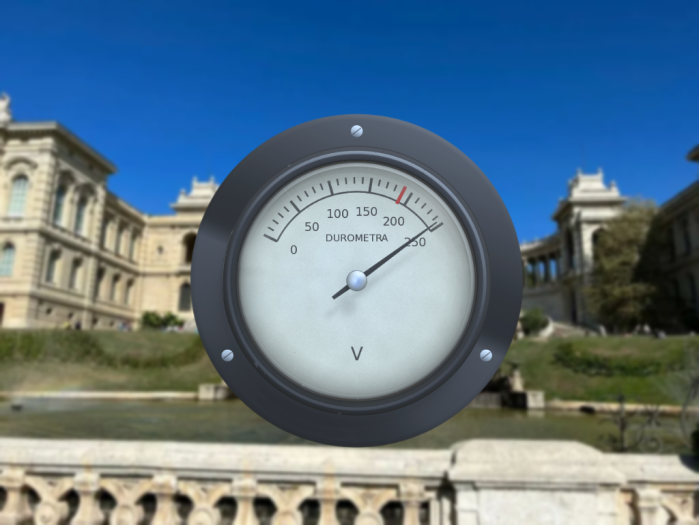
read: 245 V
